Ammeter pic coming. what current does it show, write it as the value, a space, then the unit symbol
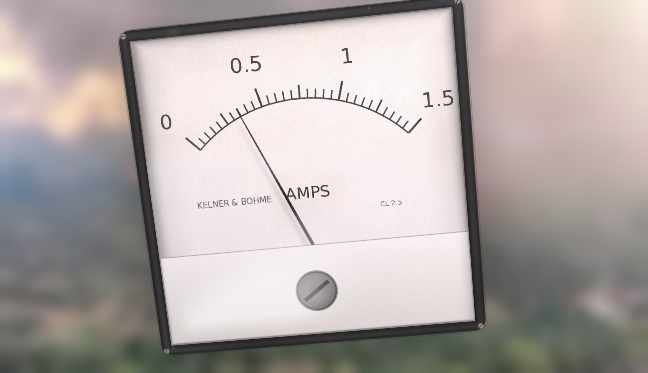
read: 0.35 A
